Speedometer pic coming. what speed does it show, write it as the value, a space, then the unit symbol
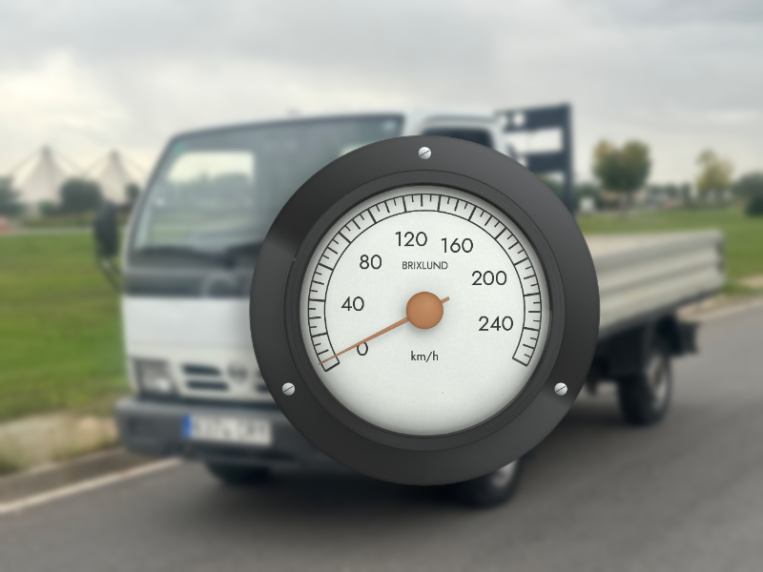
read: 5 km/h
